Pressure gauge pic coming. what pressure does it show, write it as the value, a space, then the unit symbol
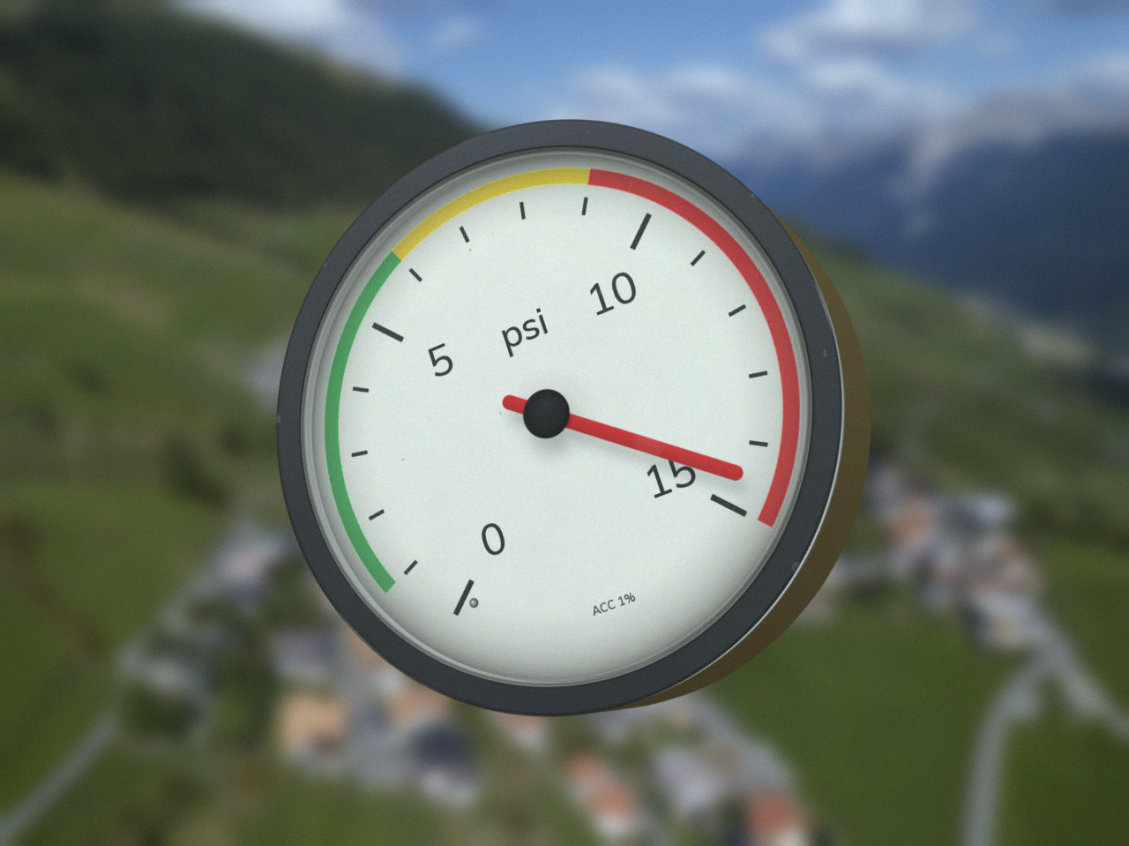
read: 14.5 psi
